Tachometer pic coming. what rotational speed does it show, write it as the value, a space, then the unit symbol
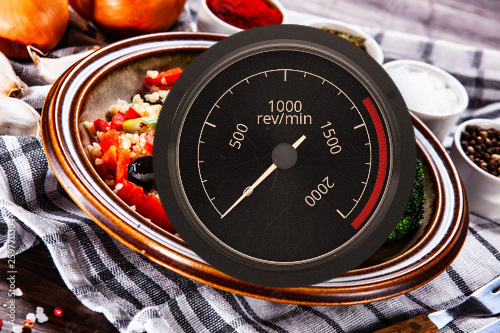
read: 0 rpm
